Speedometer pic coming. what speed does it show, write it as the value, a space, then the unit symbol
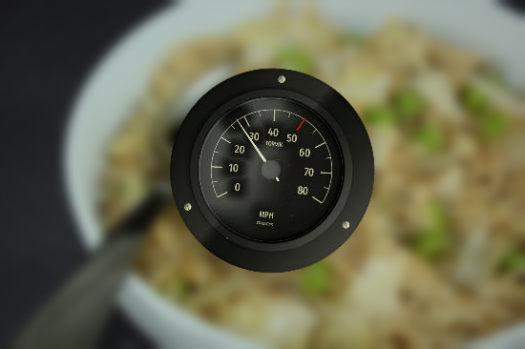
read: 27.5 mph
